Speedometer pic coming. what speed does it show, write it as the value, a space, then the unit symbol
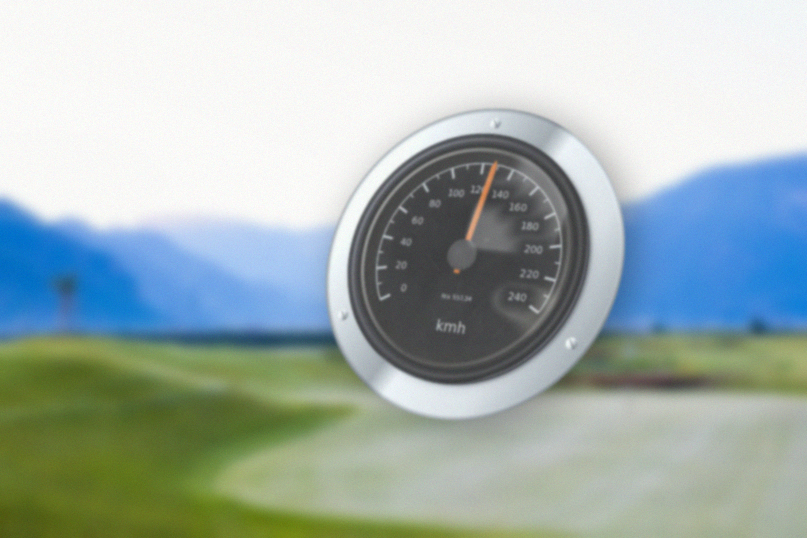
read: 130 km/h
